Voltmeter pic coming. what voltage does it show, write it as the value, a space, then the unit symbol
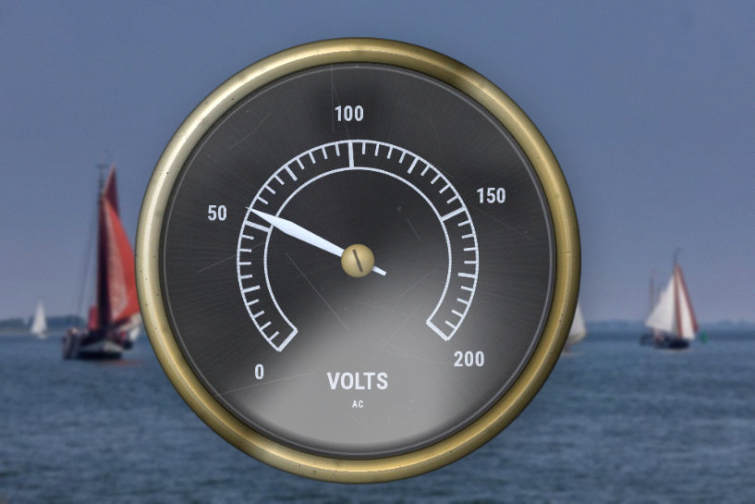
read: 55 V
